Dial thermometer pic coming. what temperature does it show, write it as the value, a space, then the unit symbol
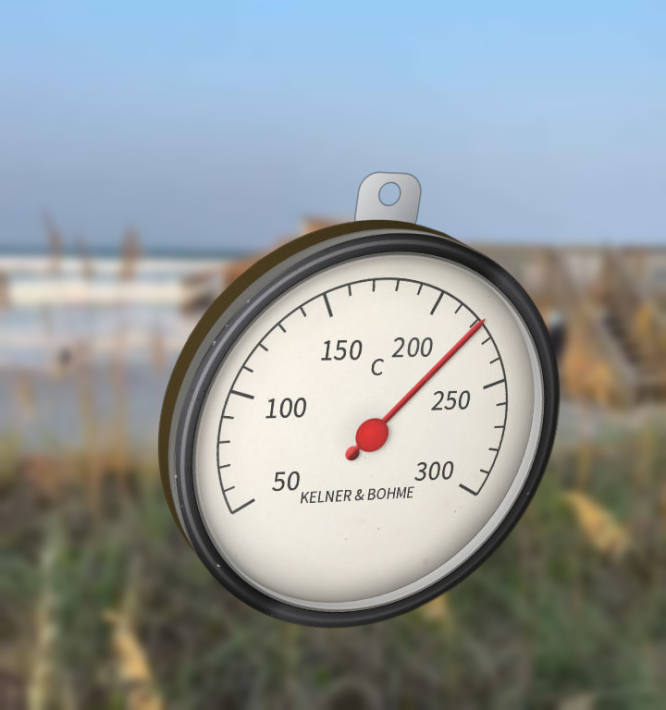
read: 220 °C
